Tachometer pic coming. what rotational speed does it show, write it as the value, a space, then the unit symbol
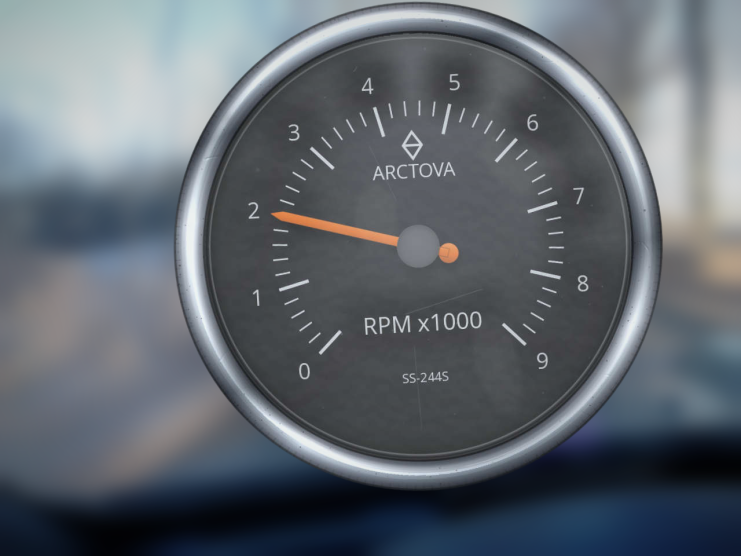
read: 2000 rpm
